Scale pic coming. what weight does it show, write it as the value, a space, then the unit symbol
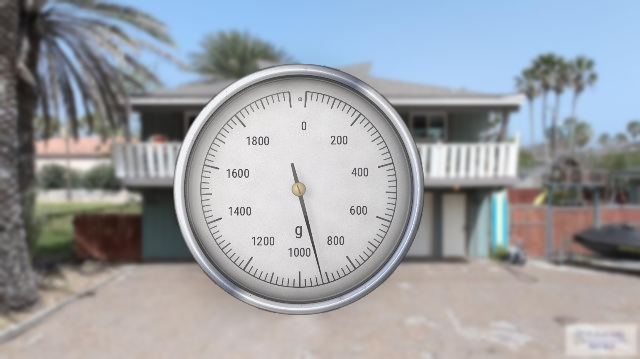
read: 920 g
